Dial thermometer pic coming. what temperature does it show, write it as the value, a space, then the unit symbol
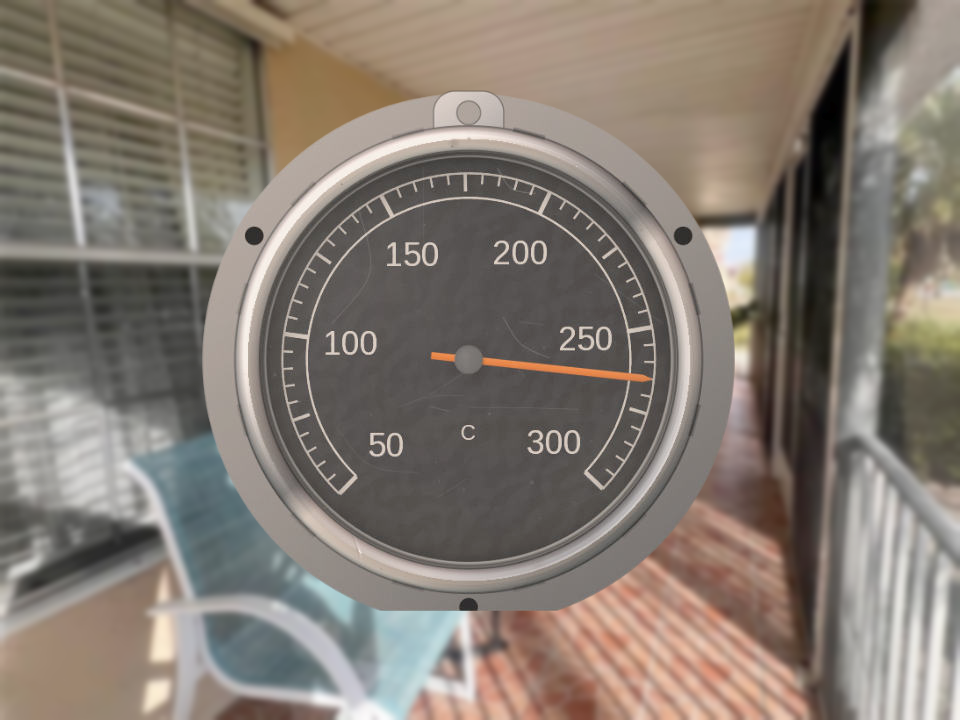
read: 265 °C
